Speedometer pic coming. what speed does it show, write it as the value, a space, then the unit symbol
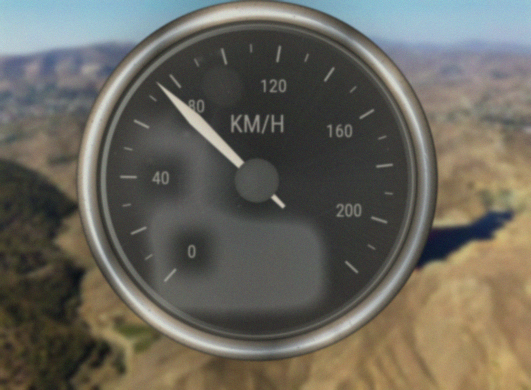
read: 75 km/h
